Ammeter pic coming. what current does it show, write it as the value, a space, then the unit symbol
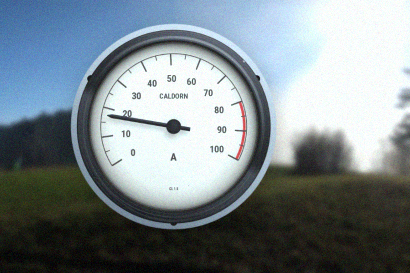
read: 17.5 A
